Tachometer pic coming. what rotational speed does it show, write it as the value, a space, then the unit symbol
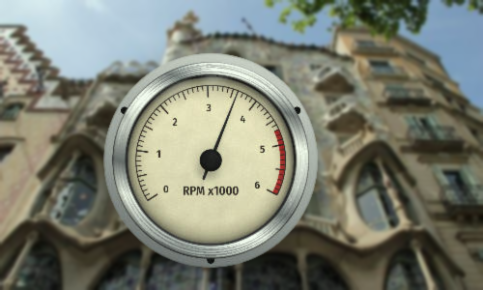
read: 3600 rpm
